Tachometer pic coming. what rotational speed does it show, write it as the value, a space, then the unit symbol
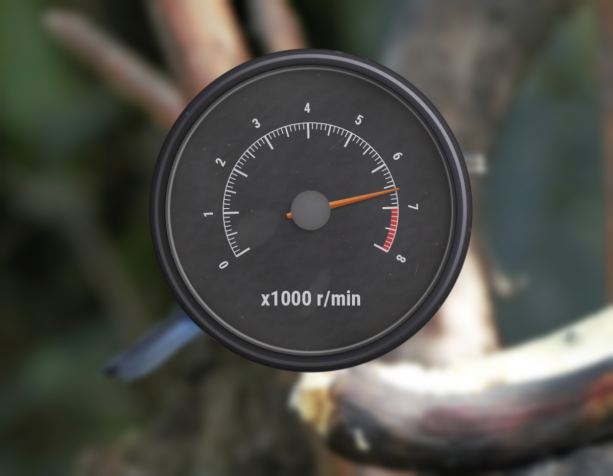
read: 6600 rpm
